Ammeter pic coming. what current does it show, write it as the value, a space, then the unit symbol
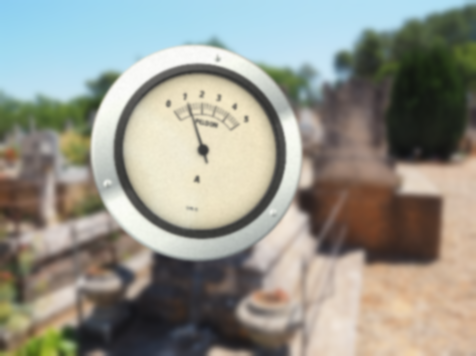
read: 1 A
